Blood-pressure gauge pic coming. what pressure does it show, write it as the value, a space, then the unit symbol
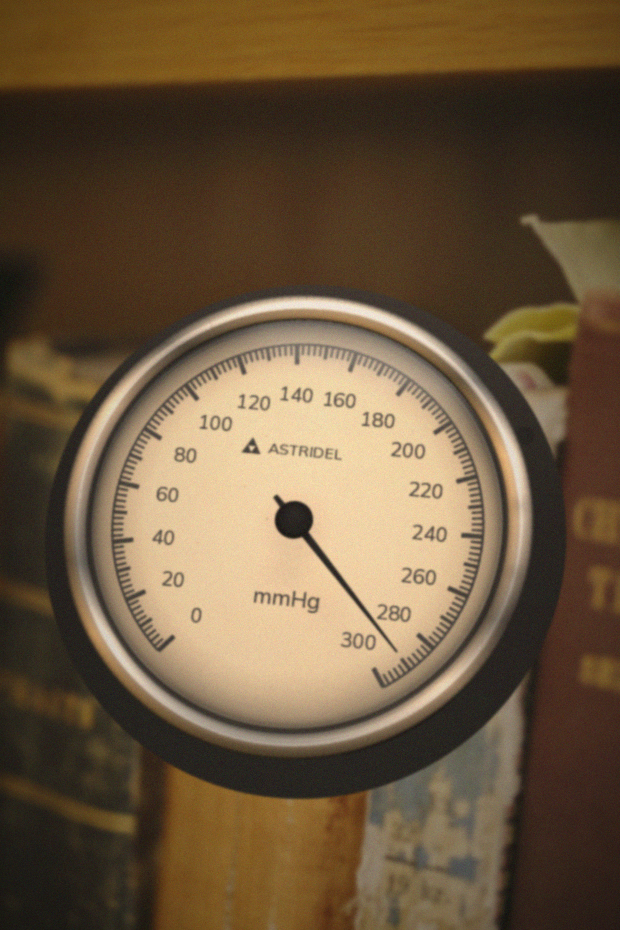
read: 290 mmHg
